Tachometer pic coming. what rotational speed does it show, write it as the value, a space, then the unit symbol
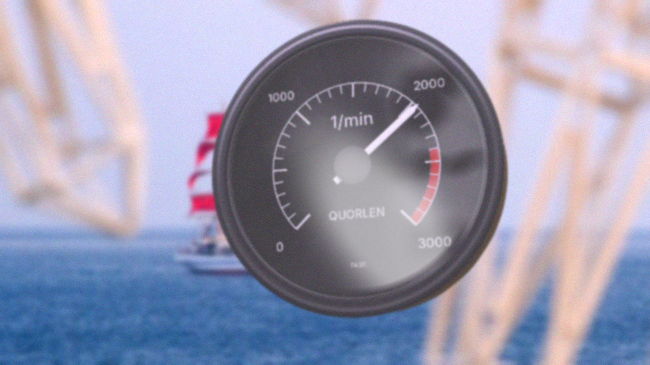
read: 2050 rpm
